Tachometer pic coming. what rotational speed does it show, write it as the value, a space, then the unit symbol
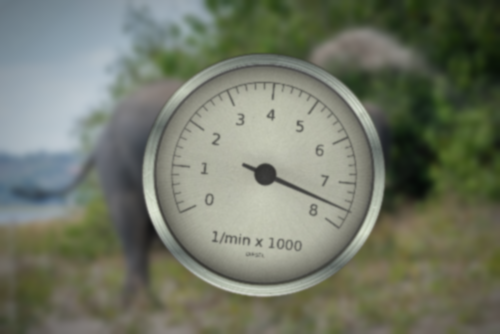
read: 7600 rpm
